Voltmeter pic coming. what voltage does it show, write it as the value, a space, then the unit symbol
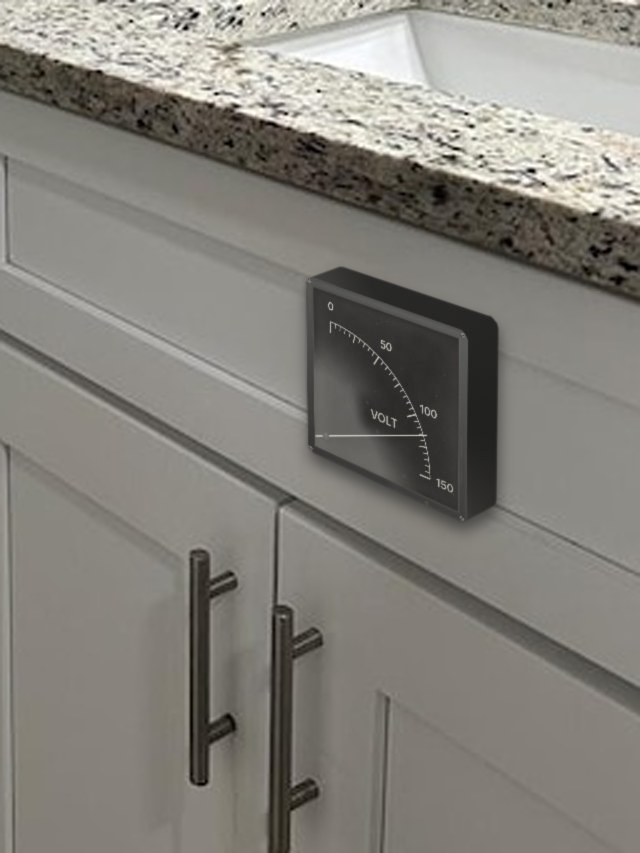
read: 115 V
